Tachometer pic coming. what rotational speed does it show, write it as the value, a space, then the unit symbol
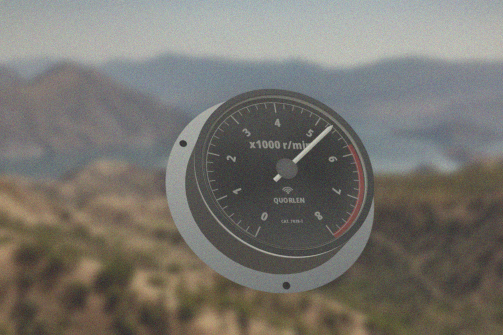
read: 5300 rpm
